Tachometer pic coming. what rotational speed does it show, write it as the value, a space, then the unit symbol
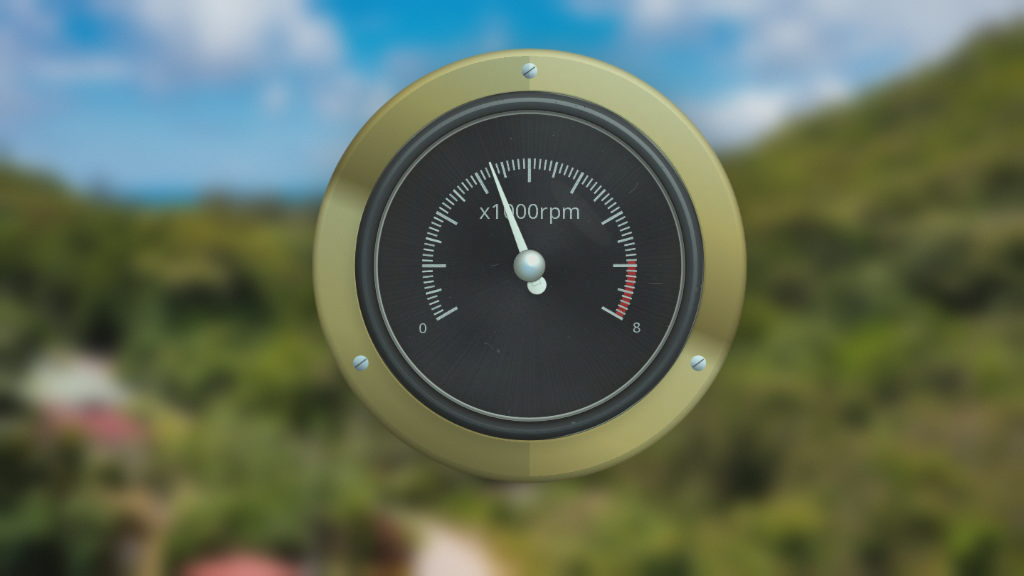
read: 3300 rpm
